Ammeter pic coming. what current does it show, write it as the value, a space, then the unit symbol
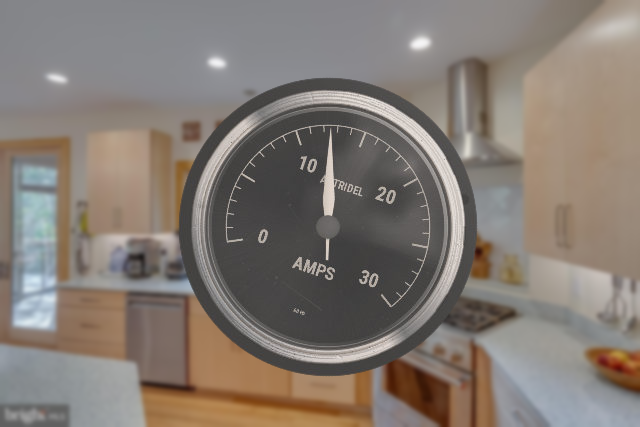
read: 12.5 A
